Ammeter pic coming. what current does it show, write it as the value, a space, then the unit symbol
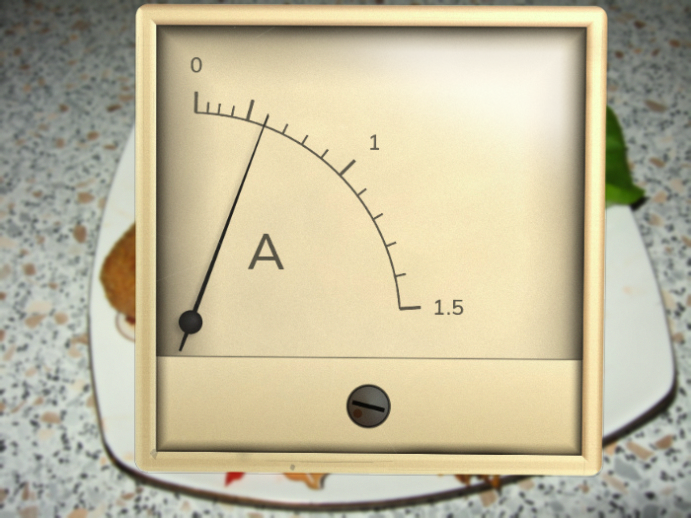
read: 0.6 A
